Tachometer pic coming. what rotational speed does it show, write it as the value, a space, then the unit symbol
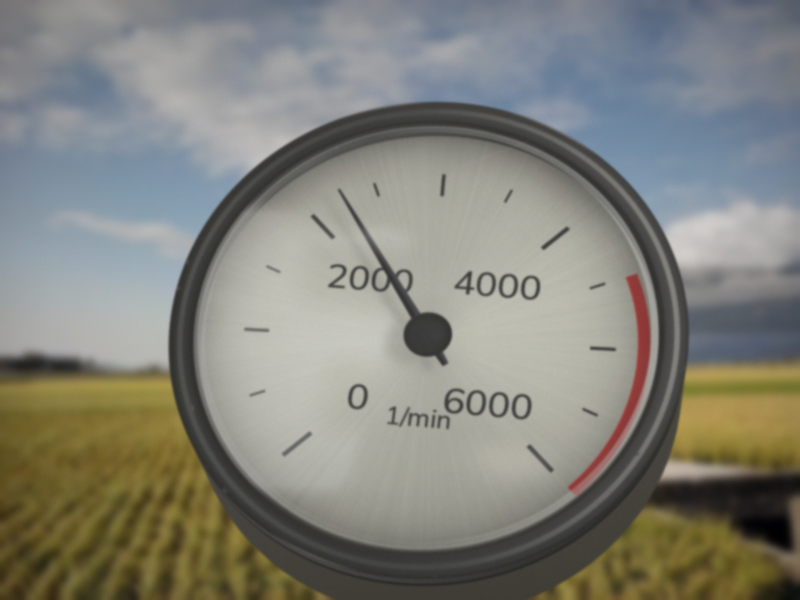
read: 2250 rpm
